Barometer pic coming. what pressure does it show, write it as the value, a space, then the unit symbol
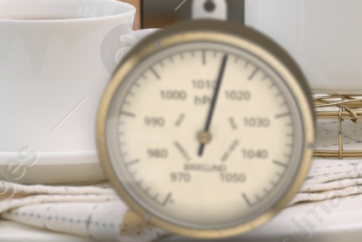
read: 1014 hPa
